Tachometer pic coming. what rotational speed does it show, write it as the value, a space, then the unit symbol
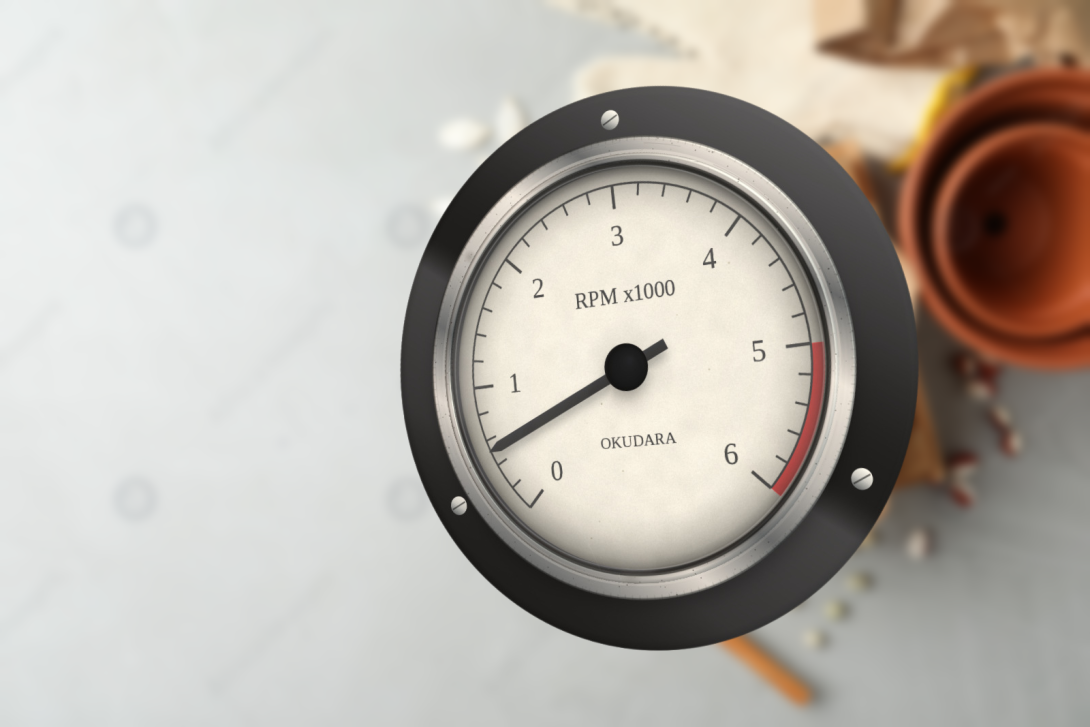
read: 500 rpm
